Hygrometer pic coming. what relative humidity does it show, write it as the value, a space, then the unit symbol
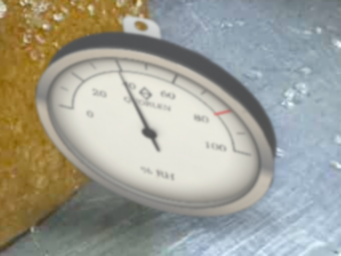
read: 40 %
